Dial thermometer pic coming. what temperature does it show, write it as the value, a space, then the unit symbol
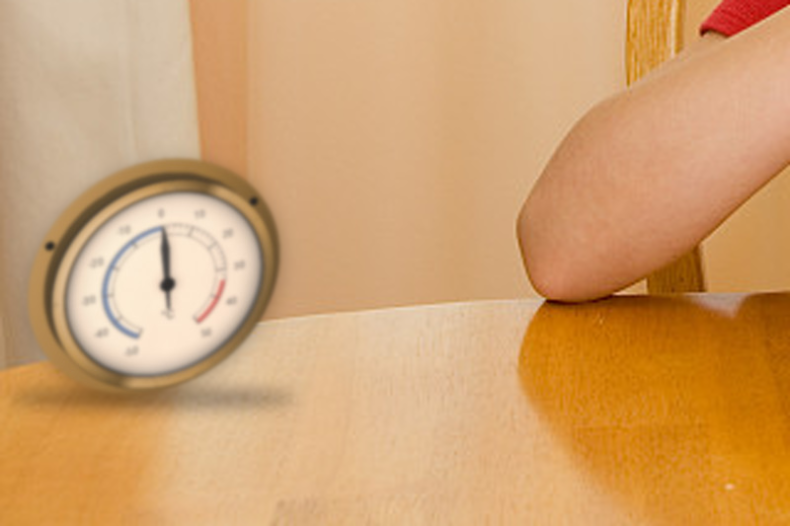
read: 0 °C
